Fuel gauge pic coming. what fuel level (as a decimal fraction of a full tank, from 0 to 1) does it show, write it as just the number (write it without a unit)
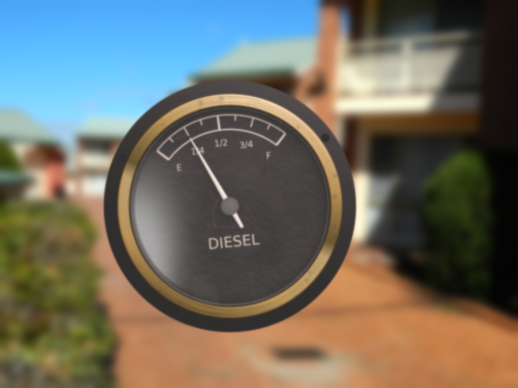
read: 0.25
